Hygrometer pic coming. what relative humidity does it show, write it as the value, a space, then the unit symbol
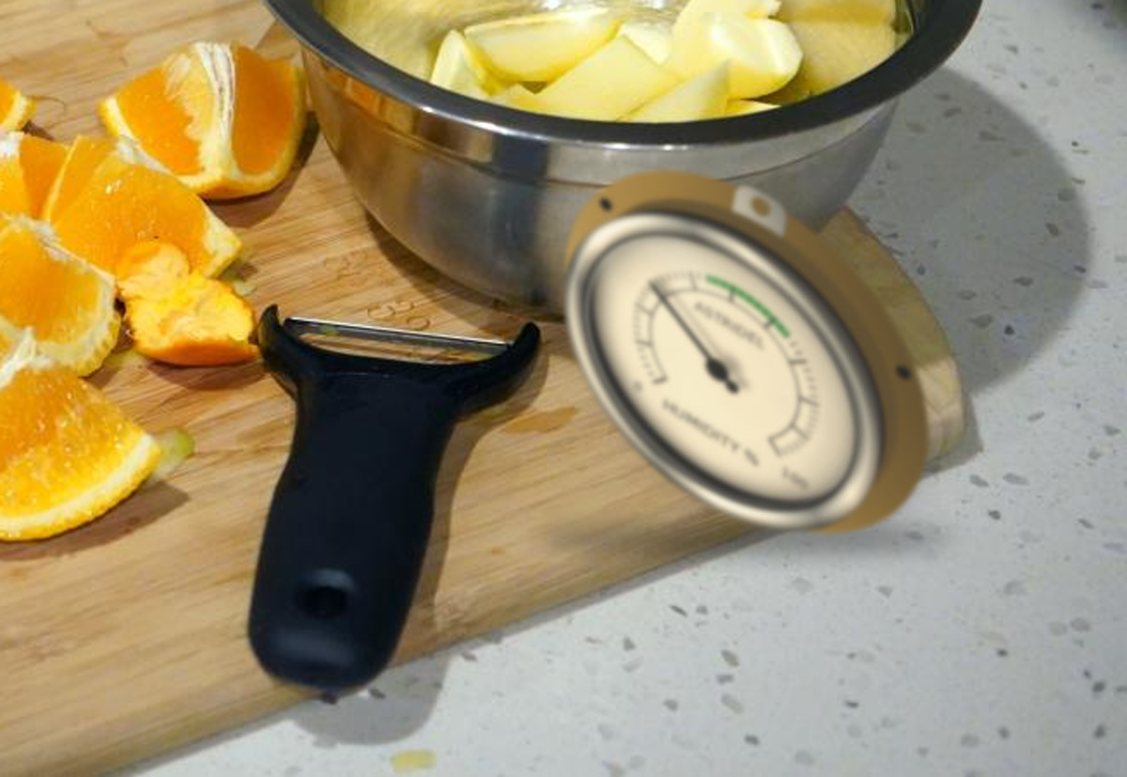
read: 30 %
